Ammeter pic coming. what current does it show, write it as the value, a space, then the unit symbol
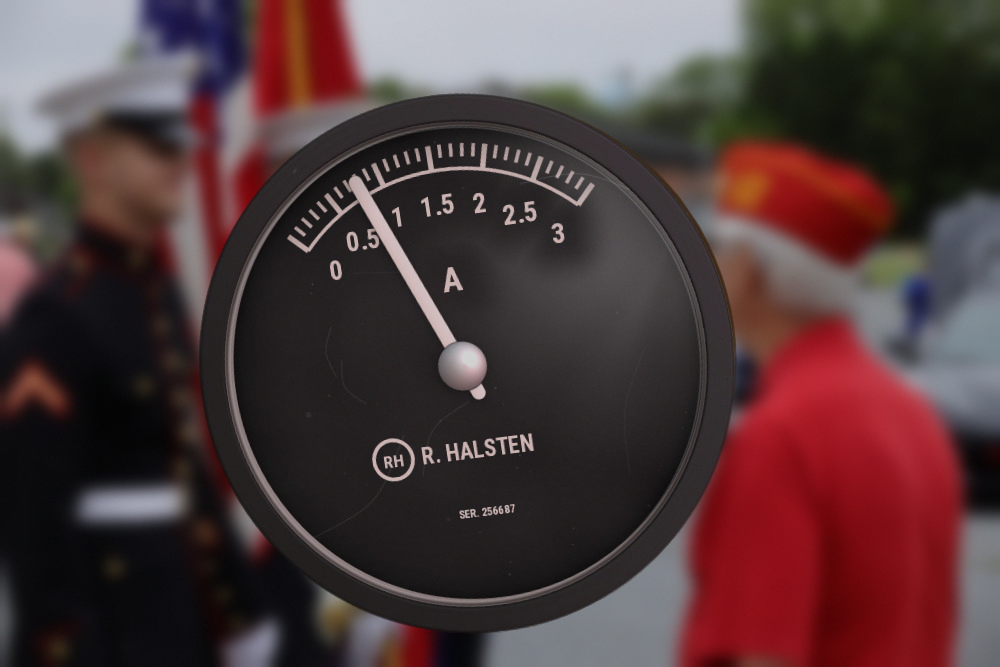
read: 0.8 A
